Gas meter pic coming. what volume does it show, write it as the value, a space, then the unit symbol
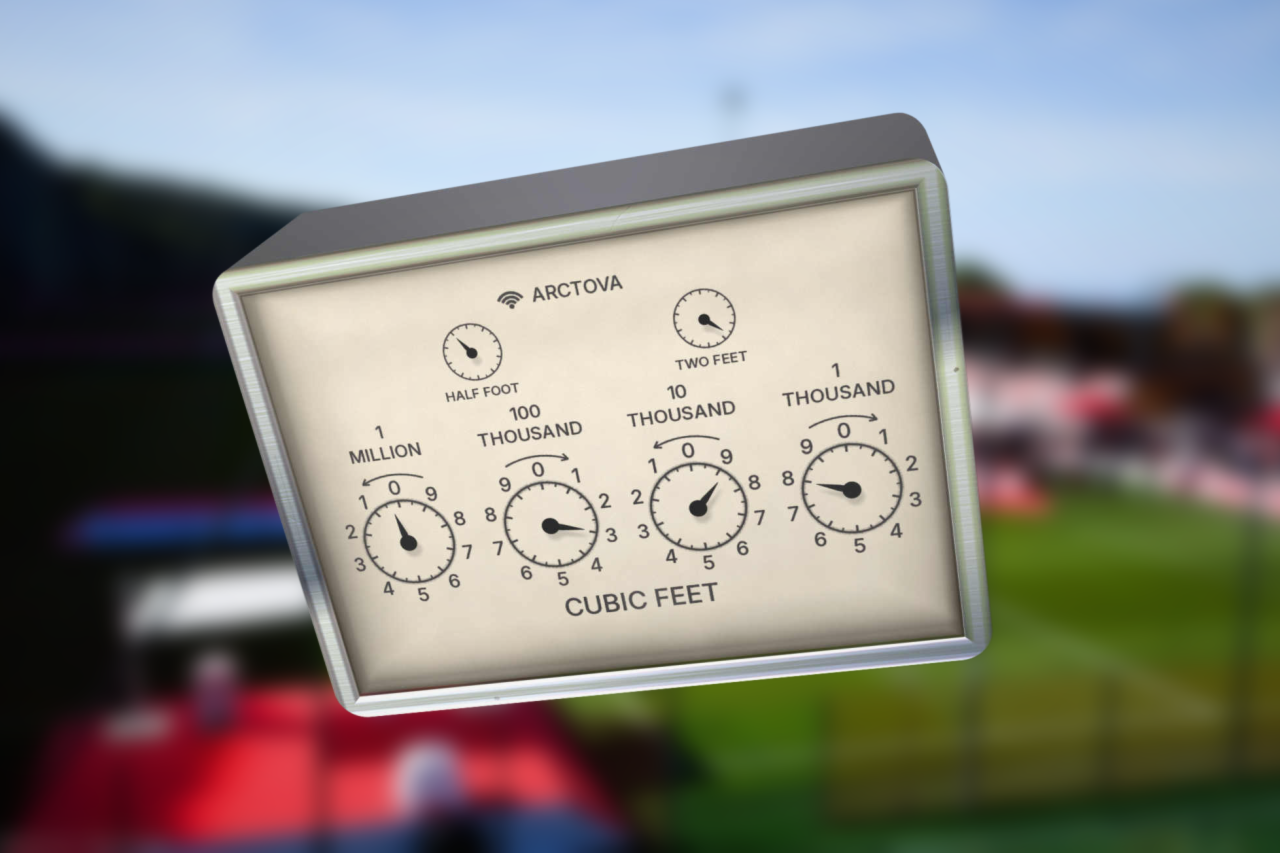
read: 28800 ft³
